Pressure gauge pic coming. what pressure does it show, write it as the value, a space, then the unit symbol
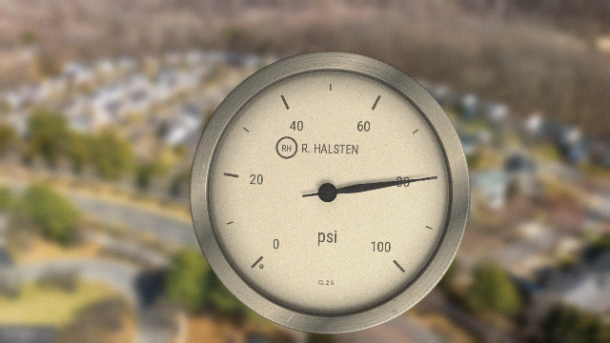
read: 80 psi
